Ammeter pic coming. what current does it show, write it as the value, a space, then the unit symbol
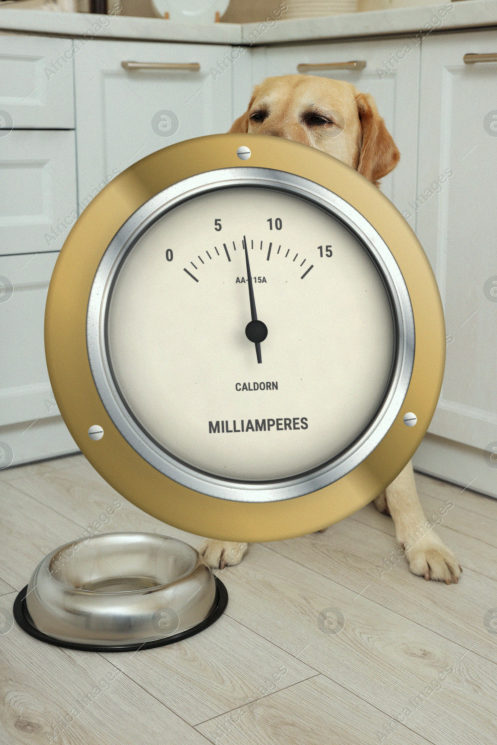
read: 7 mA
